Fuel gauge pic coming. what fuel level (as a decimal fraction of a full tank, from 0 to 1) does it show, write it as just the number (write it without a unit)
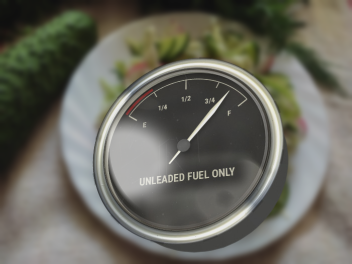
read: 0.875
